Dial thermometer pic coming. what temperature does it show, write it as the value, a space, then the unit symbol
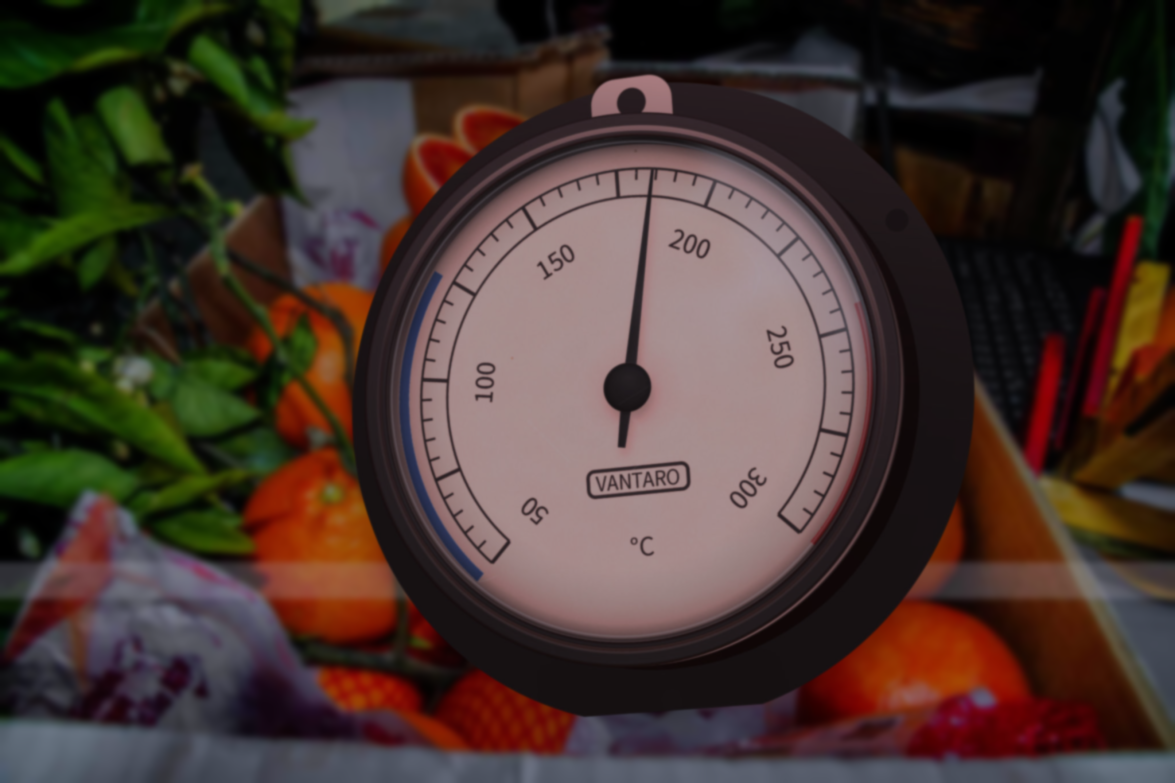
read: 185 °C
